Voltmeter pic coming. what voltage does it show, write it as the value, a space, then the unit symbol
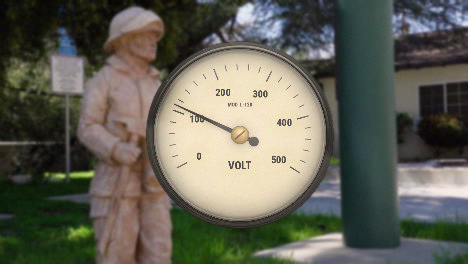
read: 110 V
